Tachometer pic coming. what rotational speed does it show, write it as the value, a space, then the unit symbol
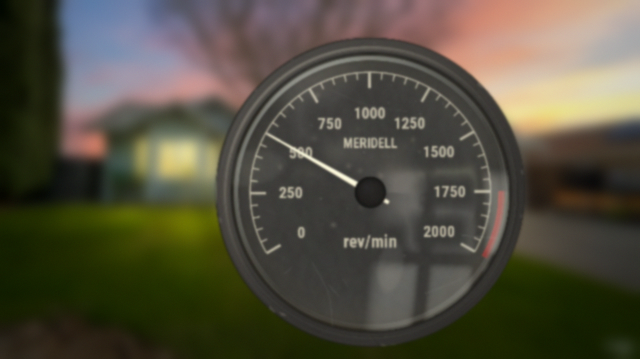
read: 500 rpm
